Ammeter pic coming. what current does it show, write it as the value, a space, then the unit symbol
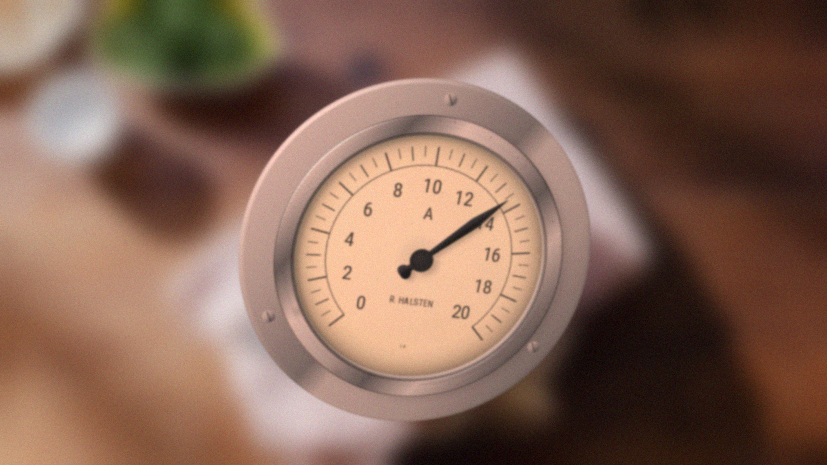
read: 13.5 A
